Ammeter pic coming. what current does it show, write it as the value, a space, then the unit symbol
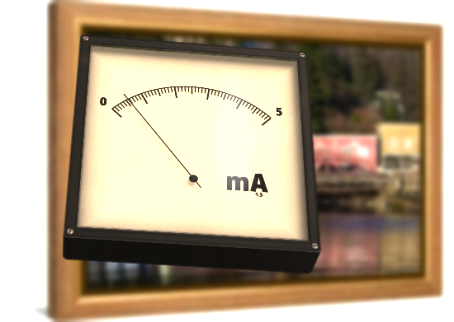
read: 0.5 mA
